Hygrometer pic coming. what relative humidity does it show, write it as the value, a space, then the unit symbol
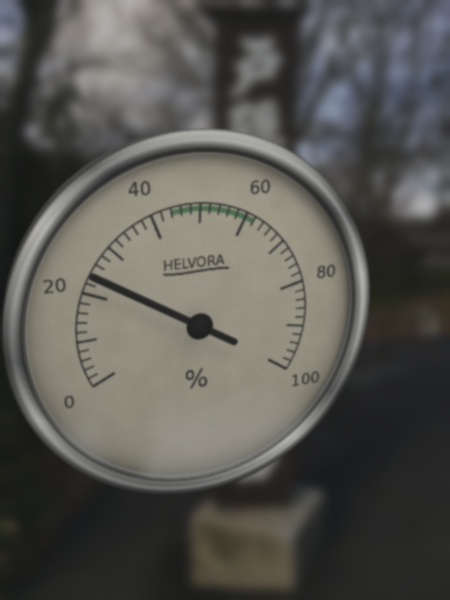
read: 24 %
